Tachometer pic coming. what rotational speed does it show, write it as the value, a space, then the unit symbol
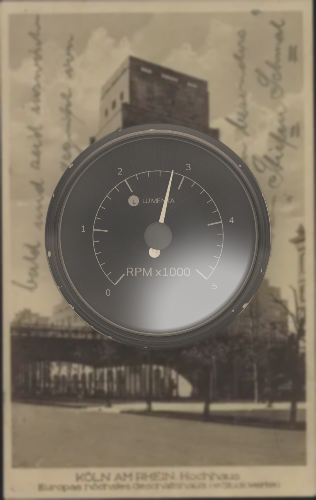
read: 2800 rpm
